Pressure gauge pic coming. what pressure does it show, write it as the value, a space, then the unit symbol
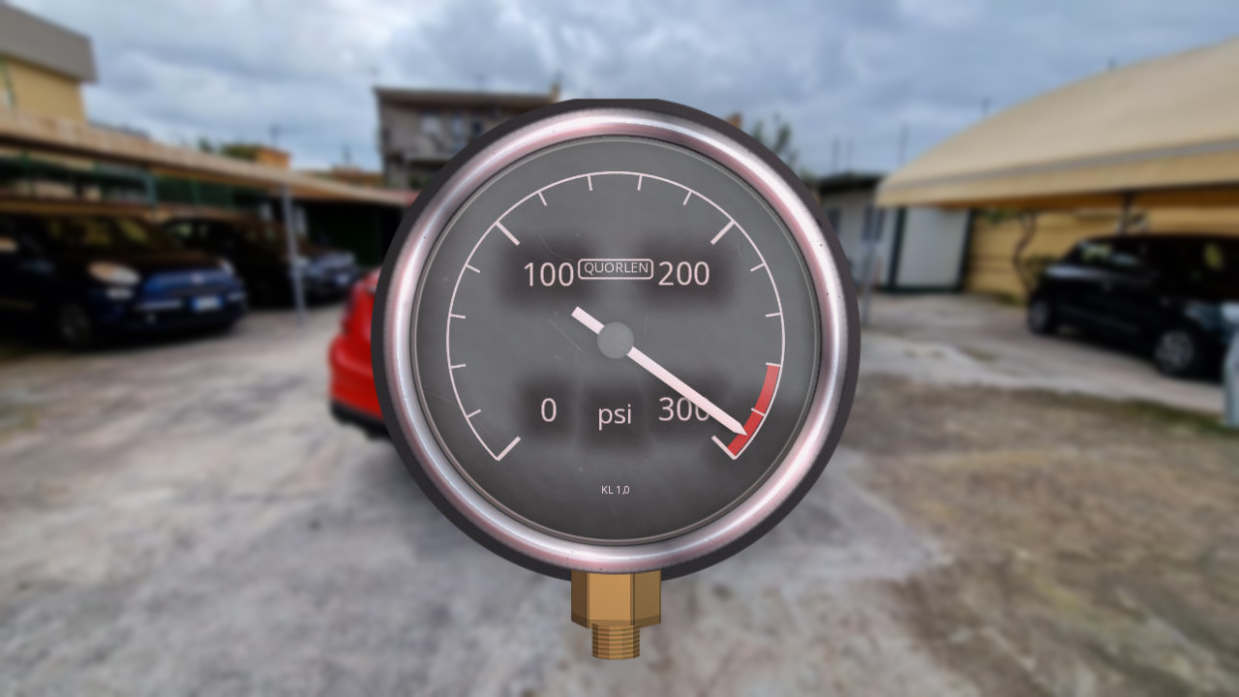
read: 290 psi
